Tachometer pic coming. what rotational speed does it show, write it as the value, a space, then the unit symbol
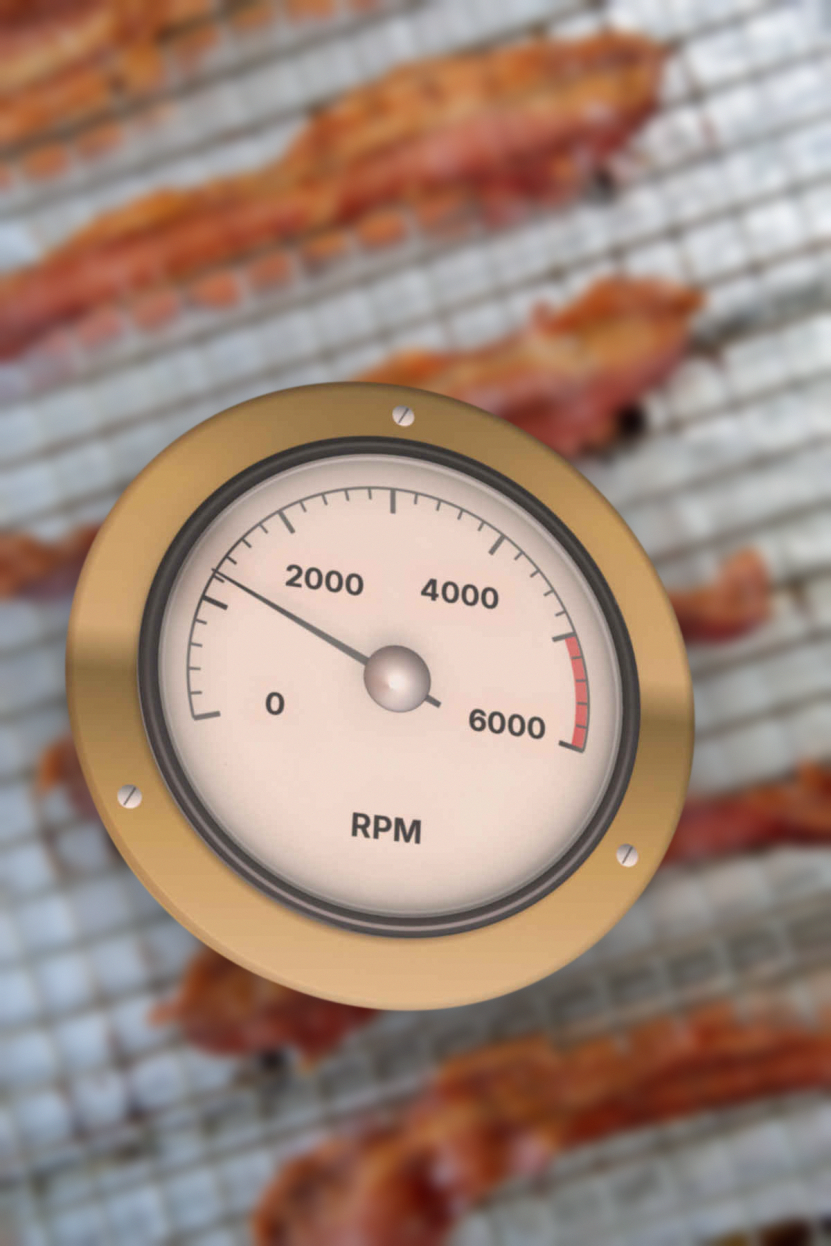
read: 1200 rpm
